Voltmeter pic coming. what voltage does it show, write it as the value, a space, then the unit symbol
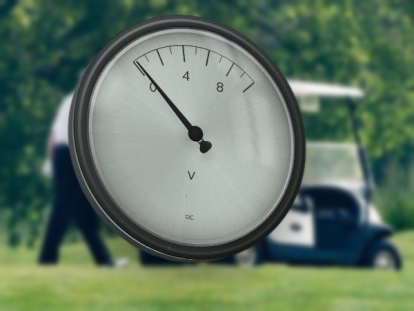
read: 0 V
